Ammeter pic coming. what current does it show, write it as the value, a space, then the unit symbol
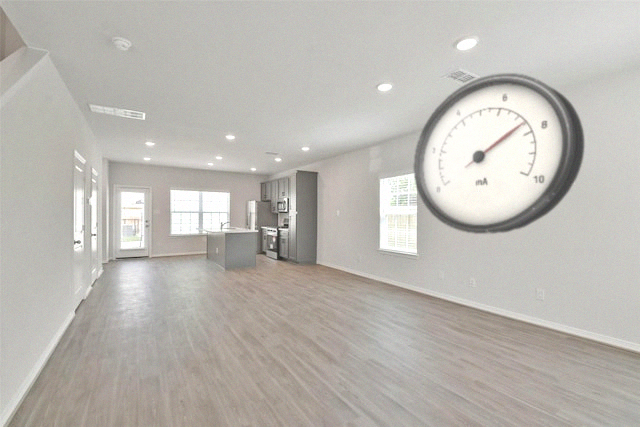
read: 7.5 mA
